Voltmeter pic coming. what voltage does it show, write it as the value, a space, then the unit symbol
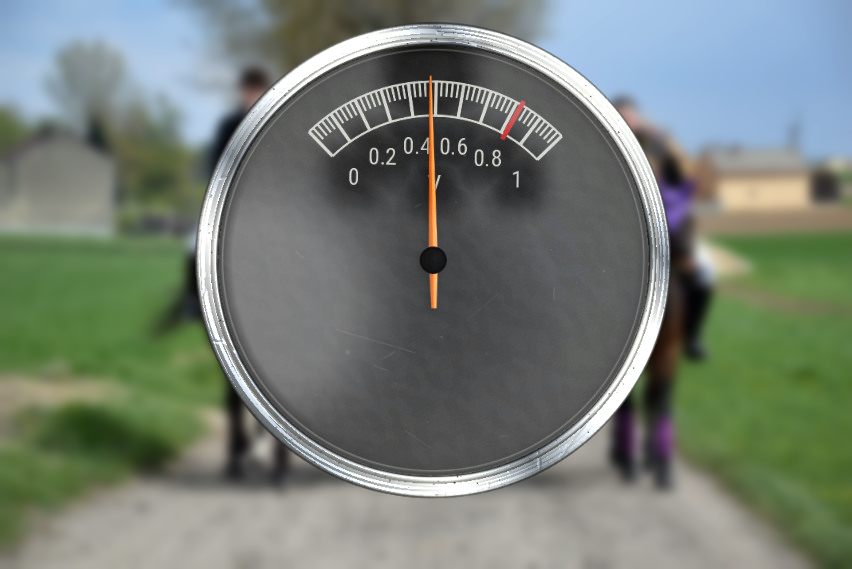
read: 0.48 V
